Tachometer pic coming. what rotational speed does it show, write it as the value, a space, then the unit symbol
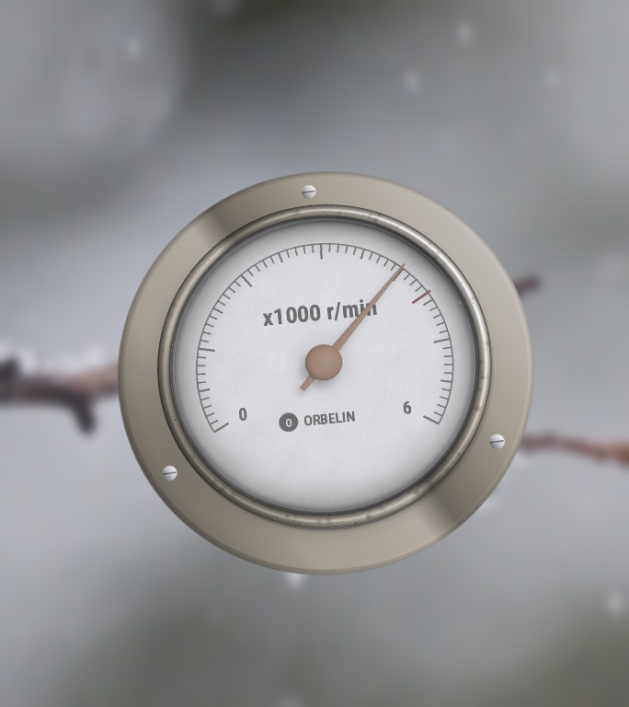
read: 4000 rpm
